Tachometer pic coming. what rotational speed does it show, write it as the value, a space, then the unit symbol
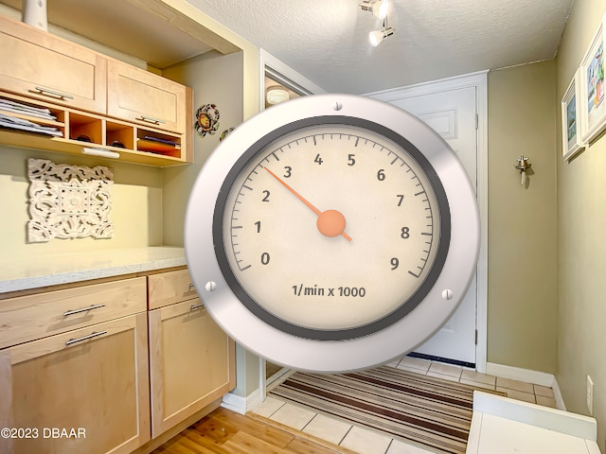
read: 2600 rpm
